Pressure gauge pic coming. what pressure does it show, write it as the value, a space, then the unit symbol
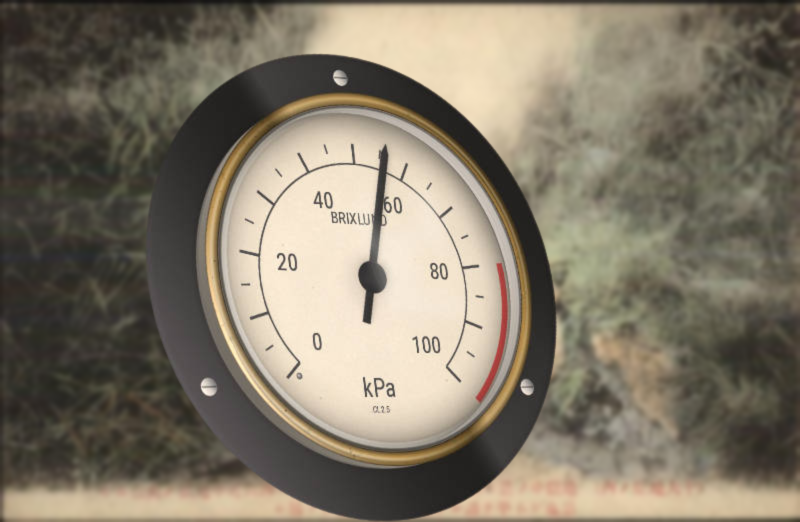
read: 55 kPa
